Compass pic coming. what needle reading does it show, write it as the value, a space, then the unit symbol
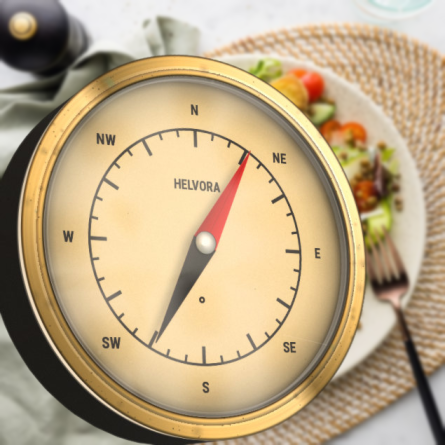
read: 30 °
